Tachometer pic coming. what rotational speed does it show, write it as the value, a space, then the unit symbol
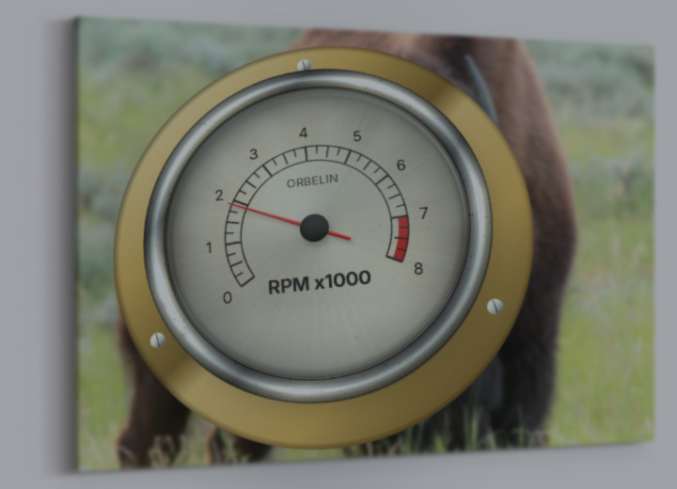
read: 1875 rpm
